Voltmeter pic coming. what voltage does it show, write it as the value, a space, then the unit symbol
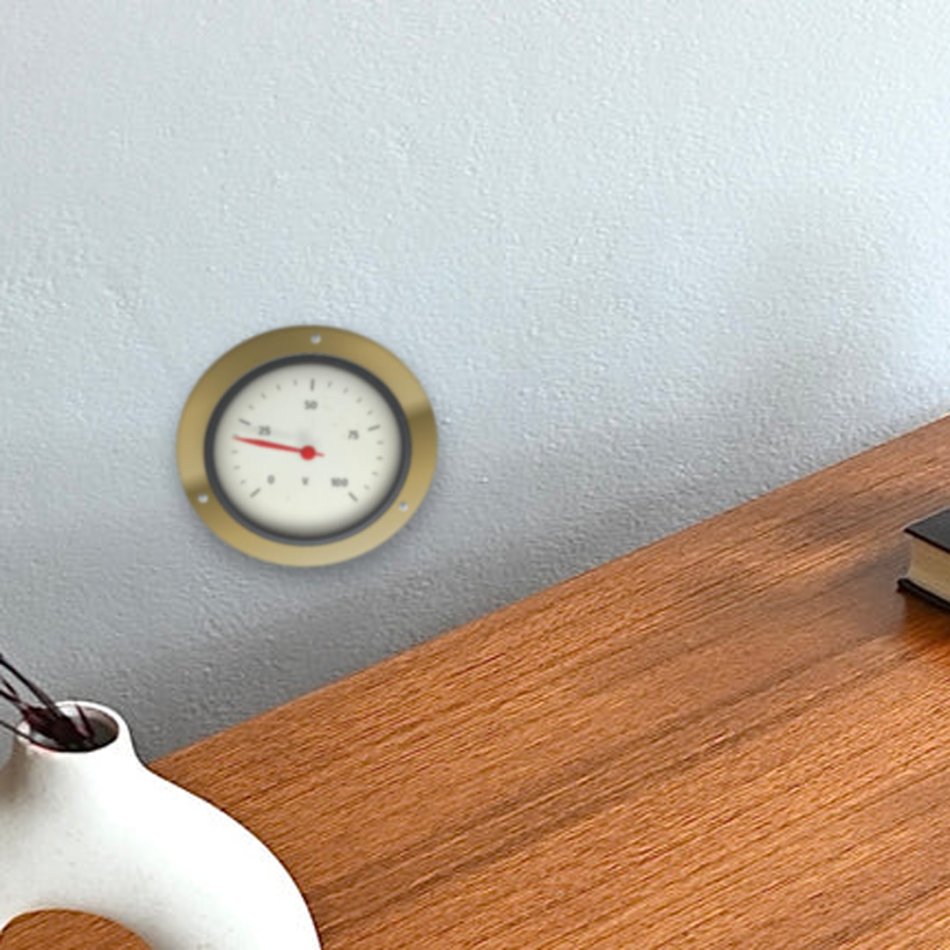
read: 20 V
